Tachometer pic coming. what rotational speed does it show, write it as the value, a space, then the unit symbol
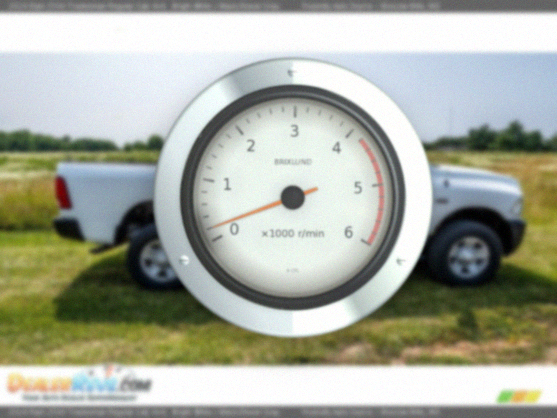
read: 200 rpm
